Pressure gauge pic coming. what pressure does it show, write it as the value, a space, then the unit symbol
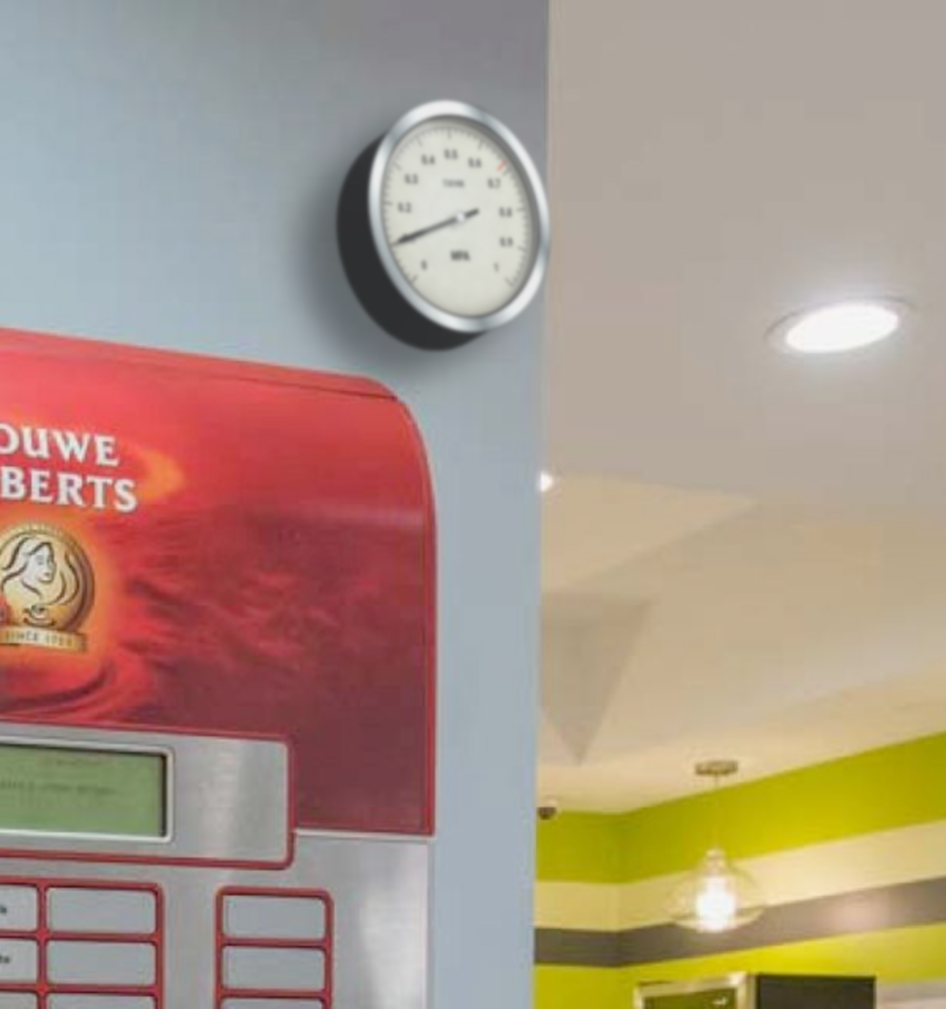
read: 0.1 MPa
